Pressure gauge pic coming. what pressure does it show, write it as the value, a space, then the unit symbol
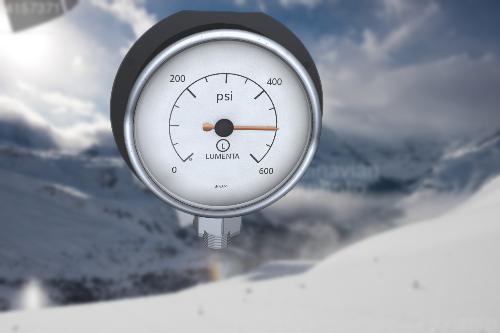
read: 500 psi
